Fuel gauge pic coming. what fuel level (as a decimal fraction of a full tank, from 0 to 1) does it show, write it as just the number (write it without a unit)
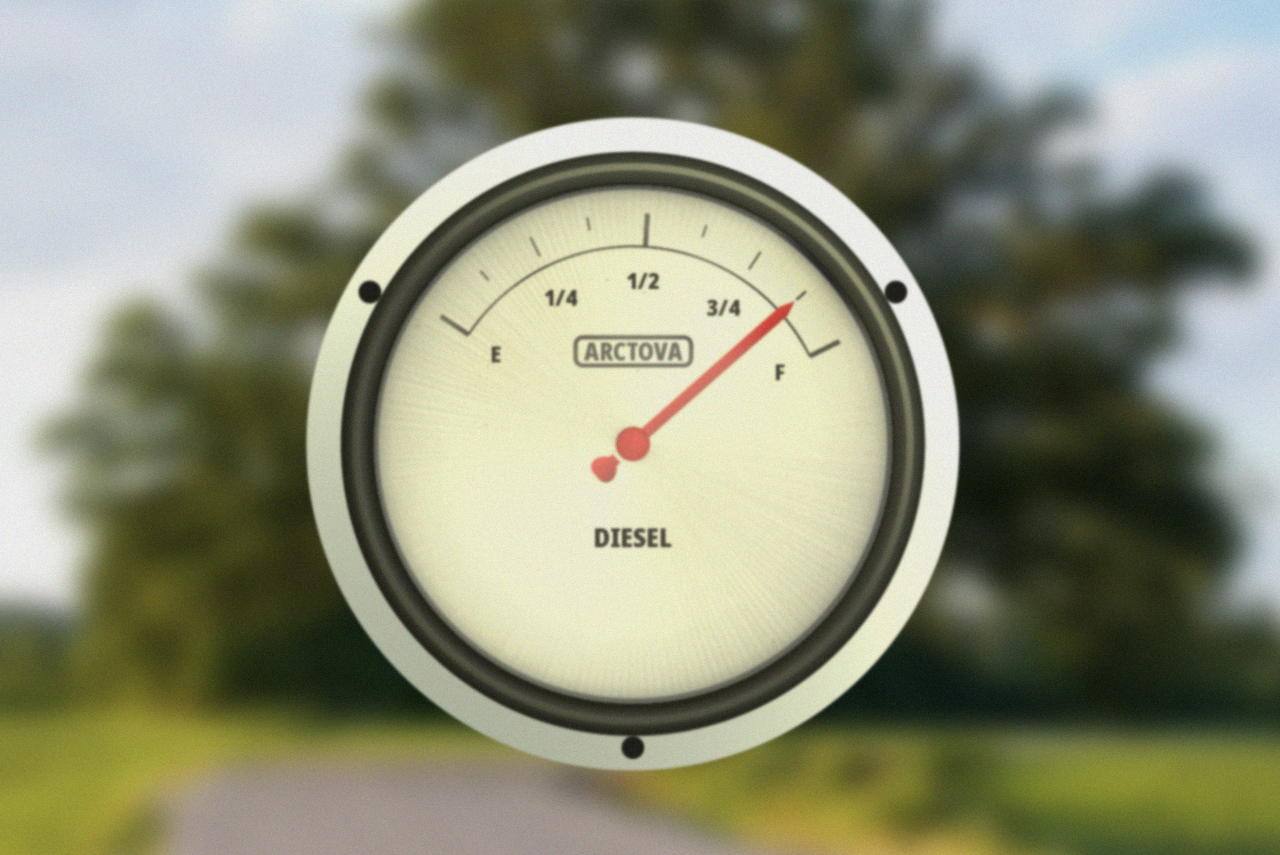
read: 0.875
